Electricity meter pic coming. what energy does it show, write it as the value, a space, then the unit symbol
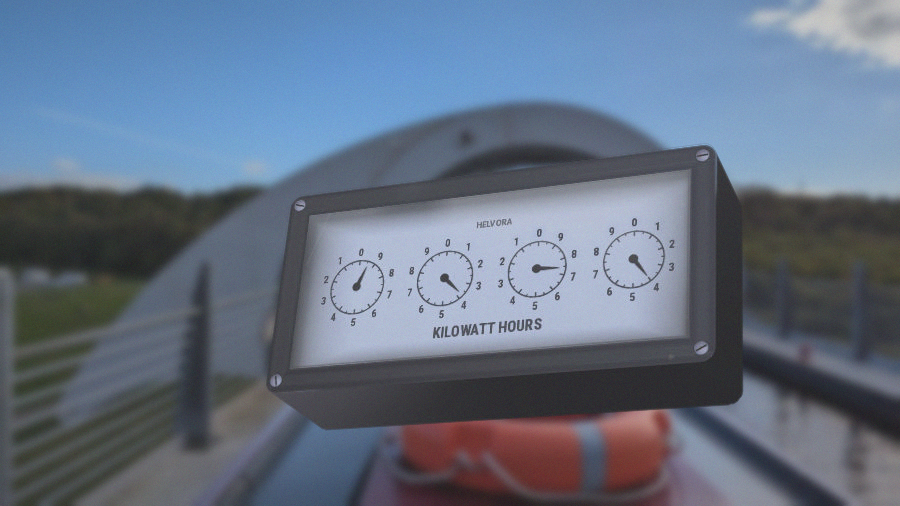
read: 9374 kWh
